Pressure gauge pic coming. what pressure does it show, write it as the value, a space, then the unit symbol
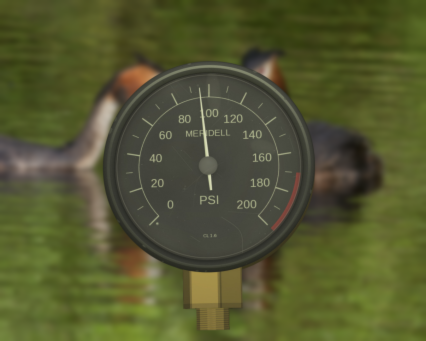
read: 95 psi
